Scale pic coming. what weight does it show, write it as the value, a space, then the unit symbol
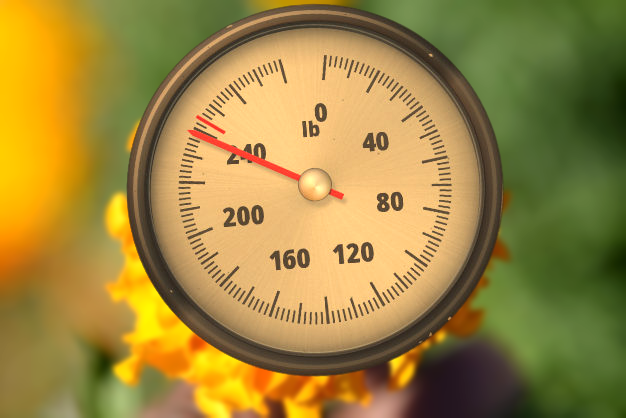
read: 238 lb
